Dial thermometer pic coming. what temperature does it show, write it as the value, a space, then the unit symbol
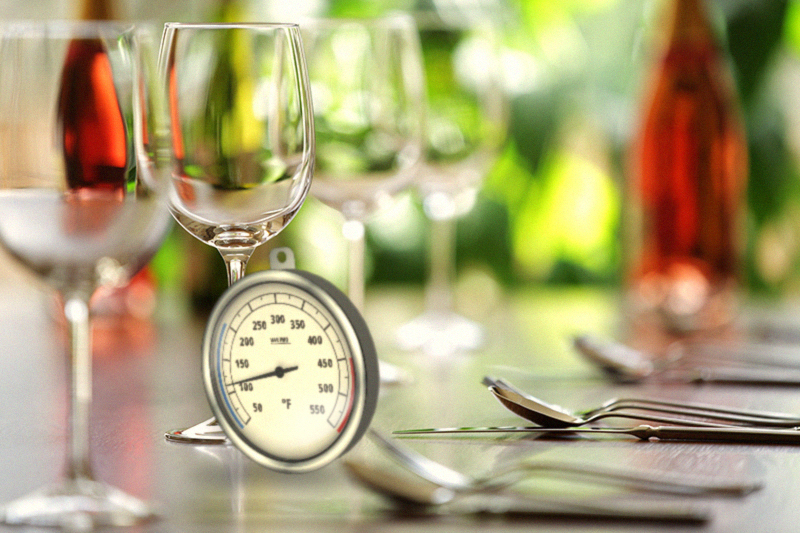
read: 112.5 °F
